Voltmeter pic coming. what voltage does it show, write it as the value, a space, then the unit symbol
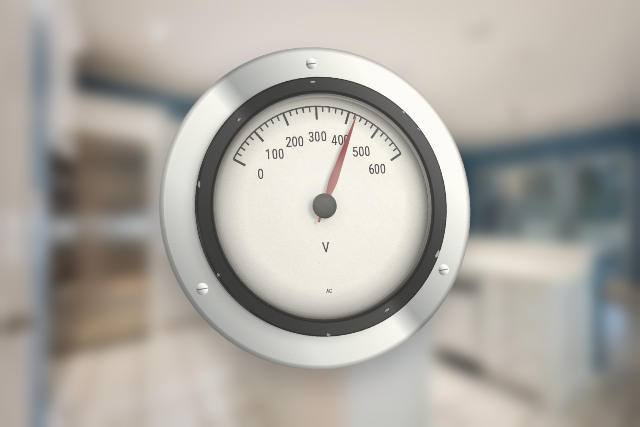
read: 420 V
